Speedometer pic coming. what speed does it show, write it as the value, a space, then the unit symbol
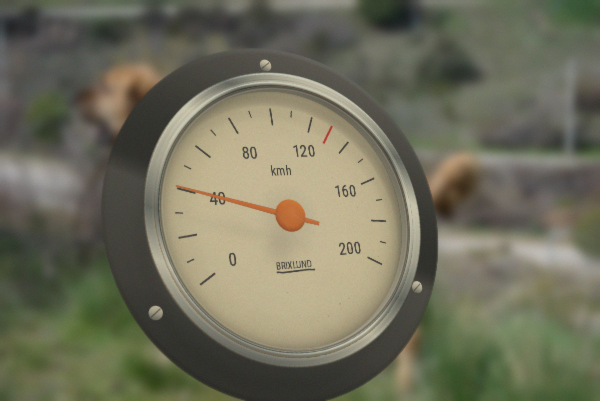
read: 40 km/h
